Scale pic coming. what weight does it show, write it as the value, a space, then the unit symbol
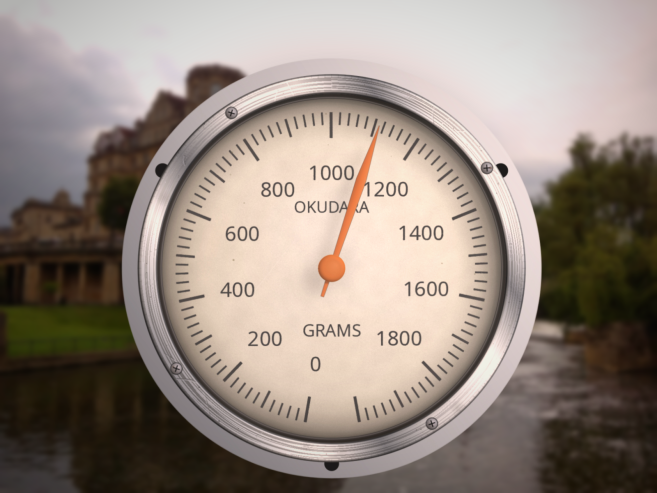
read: 1110 g
